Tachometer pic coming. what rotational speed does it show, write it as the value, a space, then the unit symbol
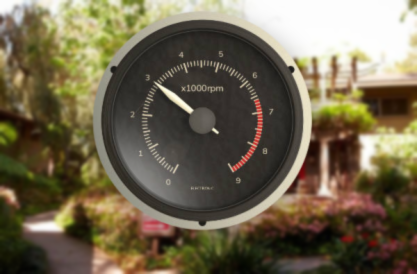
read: 3000 rpm
